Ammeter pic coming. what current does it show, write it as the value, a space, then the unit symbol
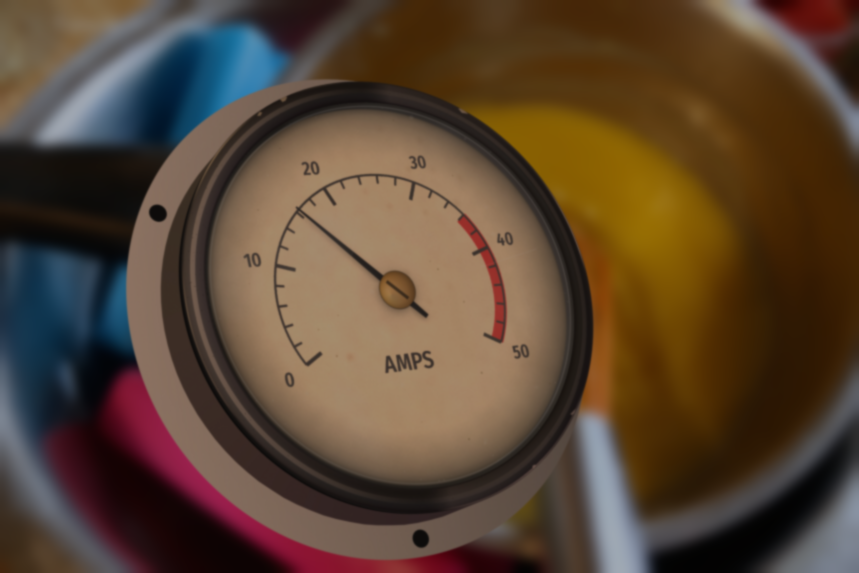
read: 16 A
